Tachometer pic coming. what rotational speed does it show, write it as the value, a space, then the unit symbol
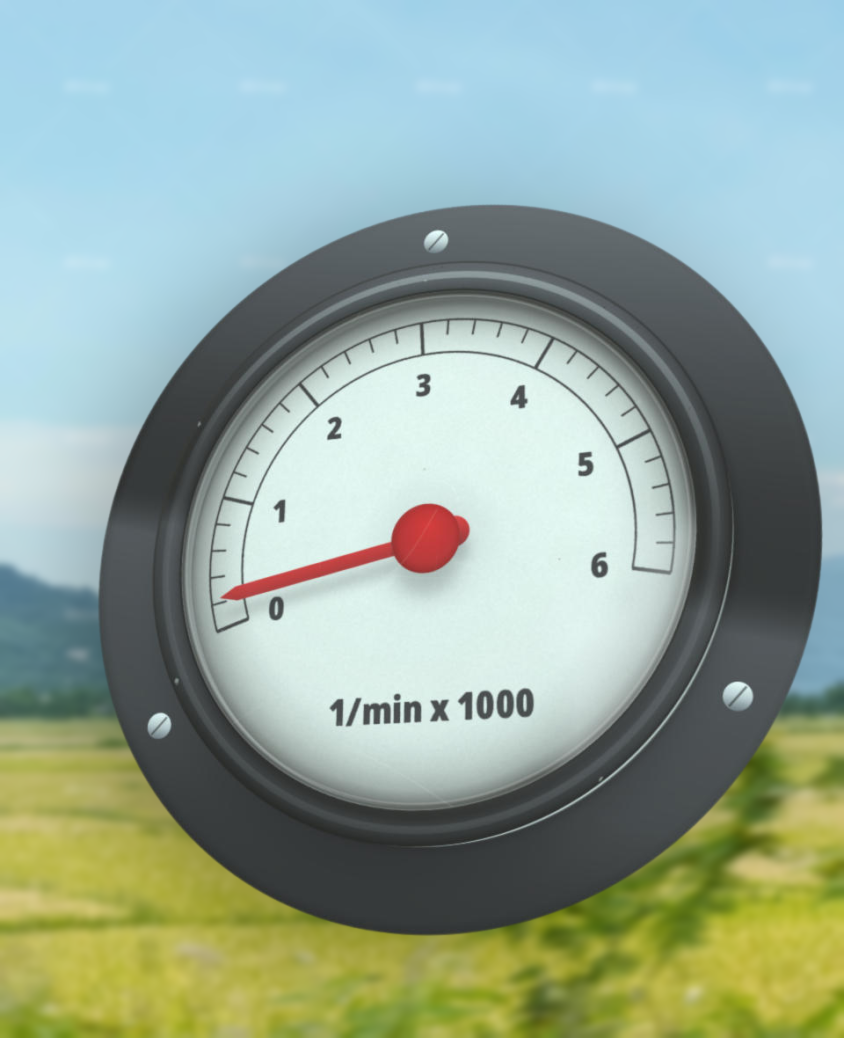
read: 200 rpm
